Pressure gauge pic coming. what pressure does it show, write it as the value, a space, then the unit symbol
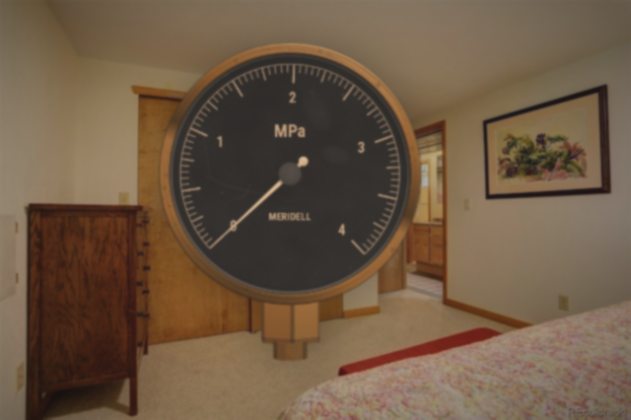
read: 0 MPa
